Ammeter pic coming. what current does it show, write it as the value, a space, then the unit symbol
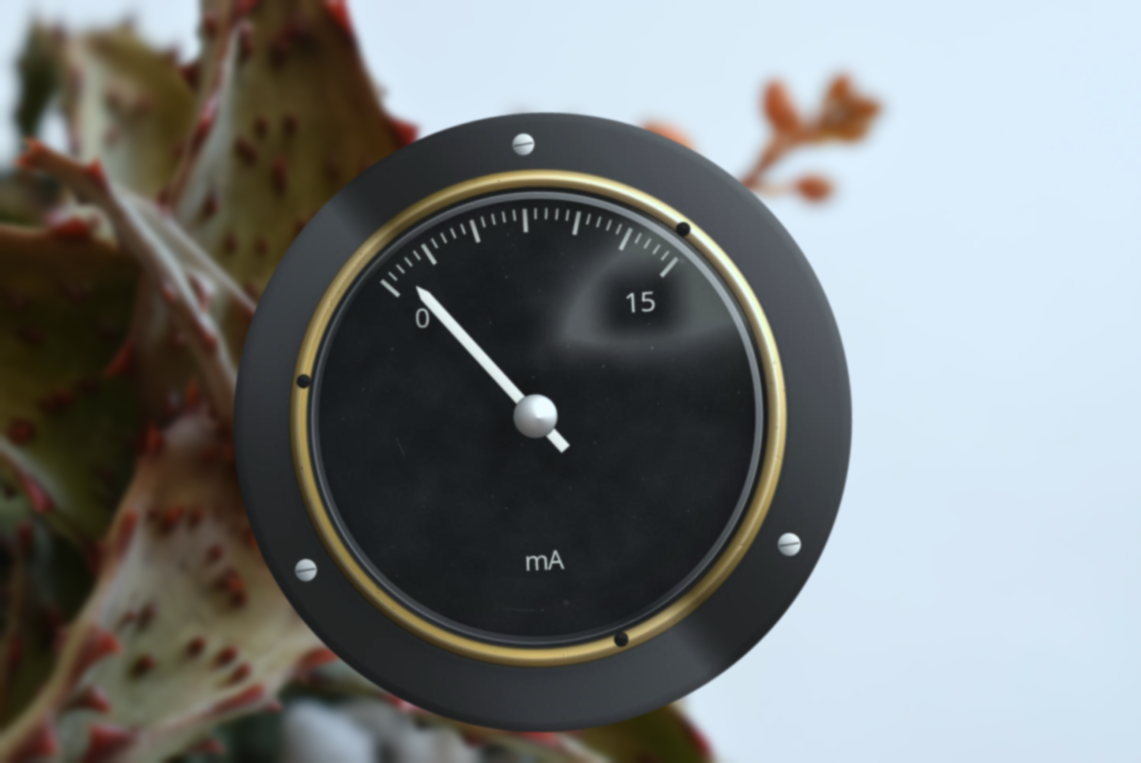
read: 1 mA
